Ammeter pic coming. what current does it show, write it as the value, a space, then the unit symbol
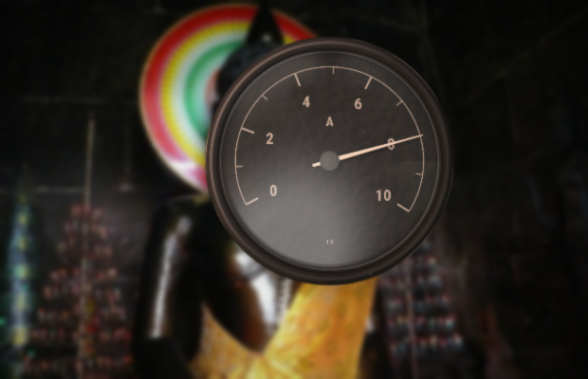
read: 8 A
